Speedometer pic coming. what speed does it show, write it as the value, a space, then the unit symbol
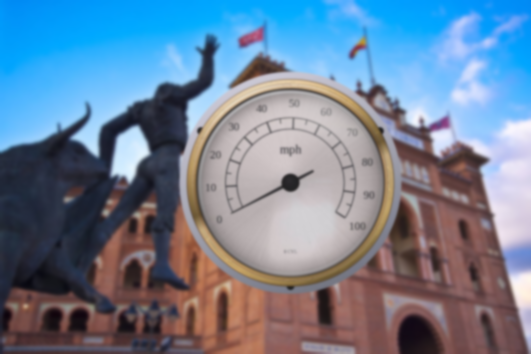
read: 0 mph
